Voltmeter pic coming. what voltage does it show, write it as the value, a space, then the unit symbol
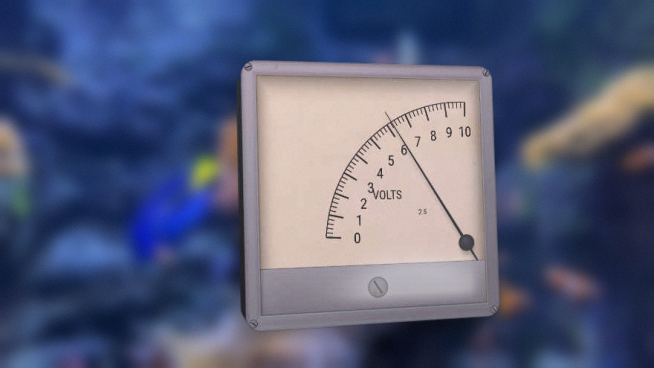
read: 6.2 V
